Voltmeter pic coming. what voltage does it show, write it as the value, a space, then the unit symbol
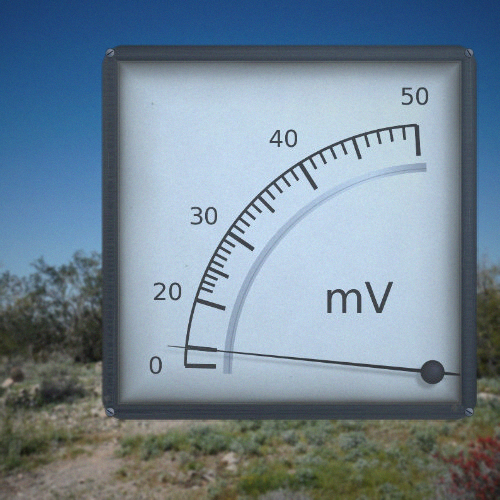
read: 10 mV
